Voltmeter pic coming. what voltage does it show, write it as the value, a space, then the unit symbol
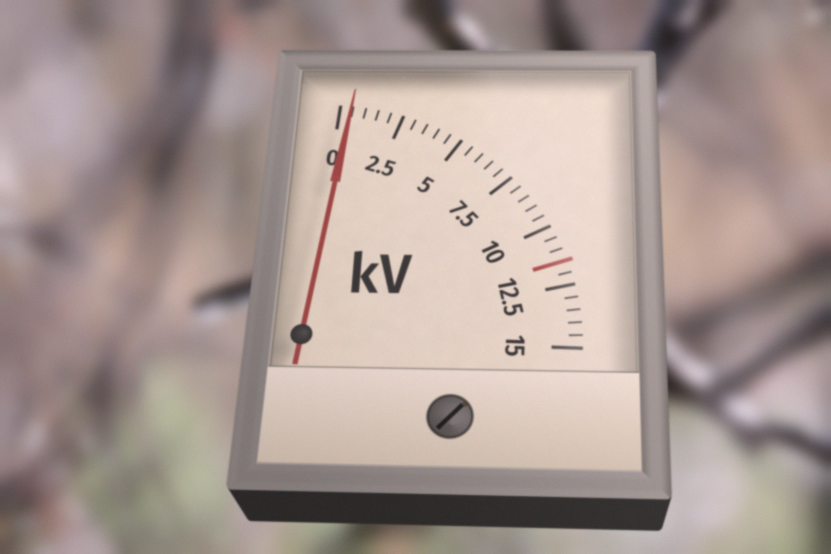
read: 0.5 kV
